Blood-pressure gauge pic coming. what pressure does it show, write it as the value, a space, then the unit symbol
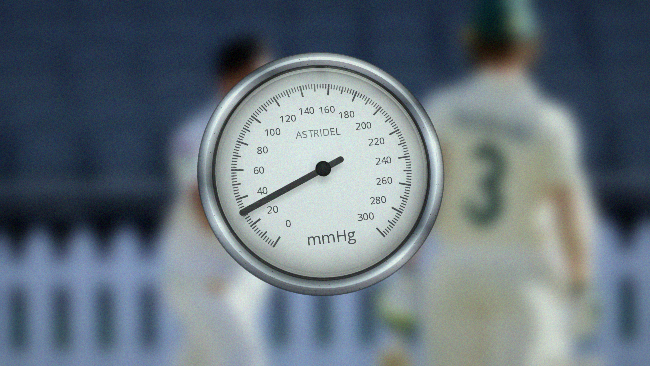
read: 30 mmHg
